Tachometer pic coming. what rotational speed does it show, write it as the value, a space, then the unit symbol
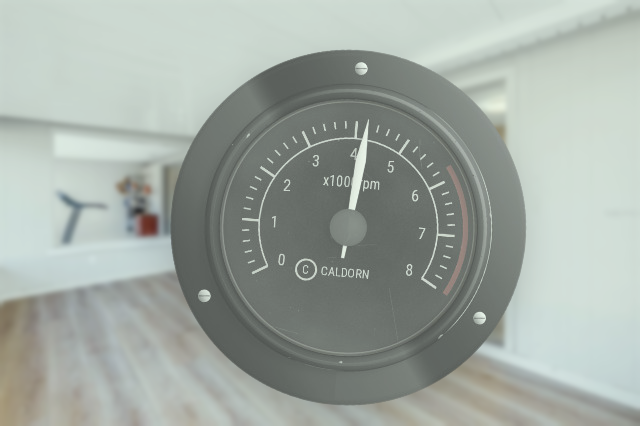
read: 4200 rpm
